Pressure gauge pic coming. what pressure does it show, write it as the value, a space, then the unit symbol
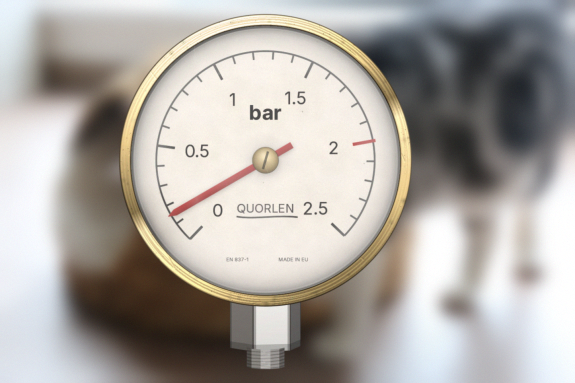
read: 0.15 bar
